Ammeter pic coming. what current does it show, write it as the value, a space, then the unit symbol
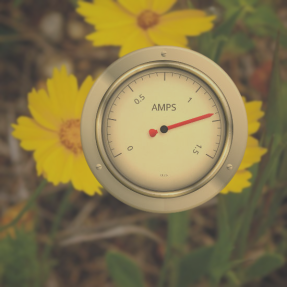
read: 1.2 A
